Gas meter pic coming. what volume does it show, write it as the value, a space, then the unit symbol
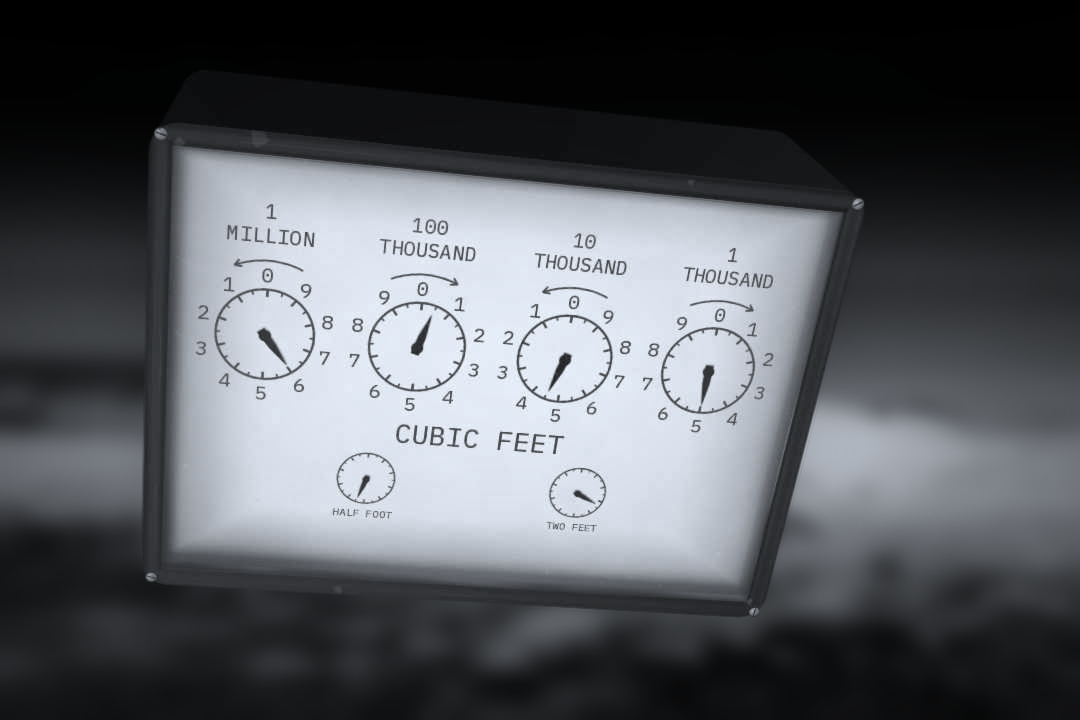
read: 604500 ft³
